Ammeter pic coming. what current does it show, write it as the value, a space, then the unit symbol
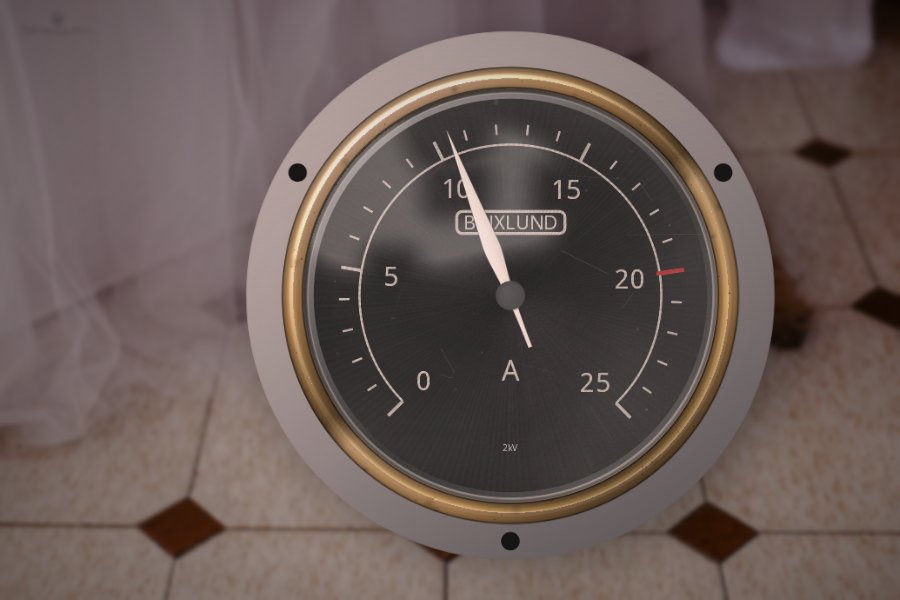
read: 10.5 A
